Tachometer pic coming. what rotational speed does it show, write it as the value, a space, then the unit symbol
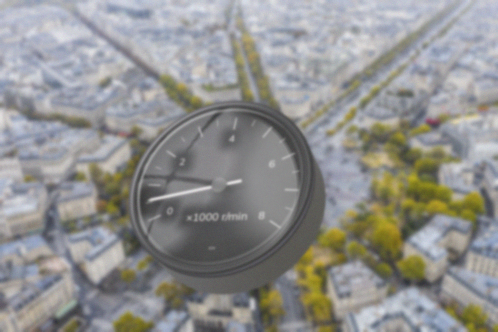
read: 500 rpm
